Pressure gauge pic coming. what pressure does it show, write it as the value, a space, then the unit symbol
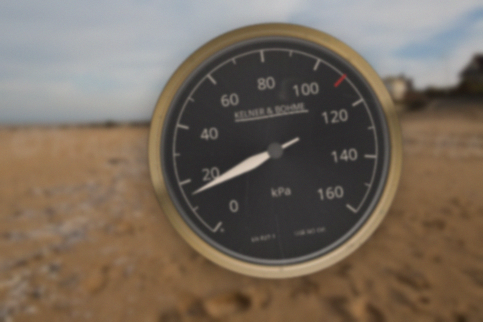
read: 15 kPa
